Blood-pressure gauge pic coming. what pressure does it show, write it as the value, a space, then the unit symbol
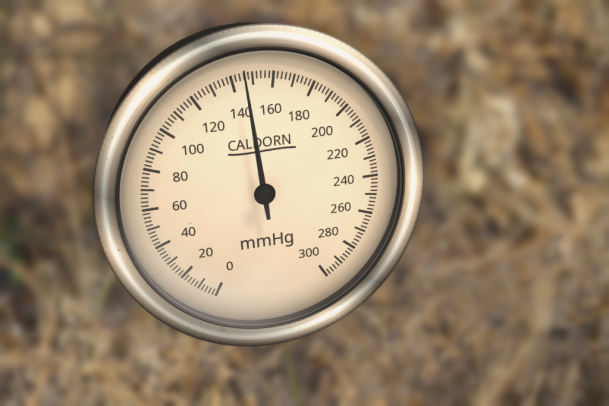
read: 146 mmHg
